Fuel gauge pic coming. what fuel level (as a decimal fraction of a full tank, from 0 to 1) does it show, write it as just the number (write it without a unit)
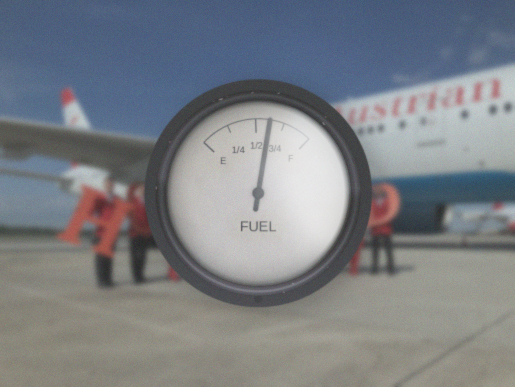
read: 0.625
